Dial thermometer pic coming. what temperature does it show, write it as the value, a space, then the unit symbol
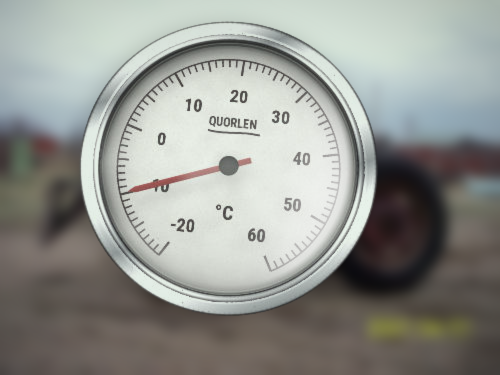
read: -10 °C
